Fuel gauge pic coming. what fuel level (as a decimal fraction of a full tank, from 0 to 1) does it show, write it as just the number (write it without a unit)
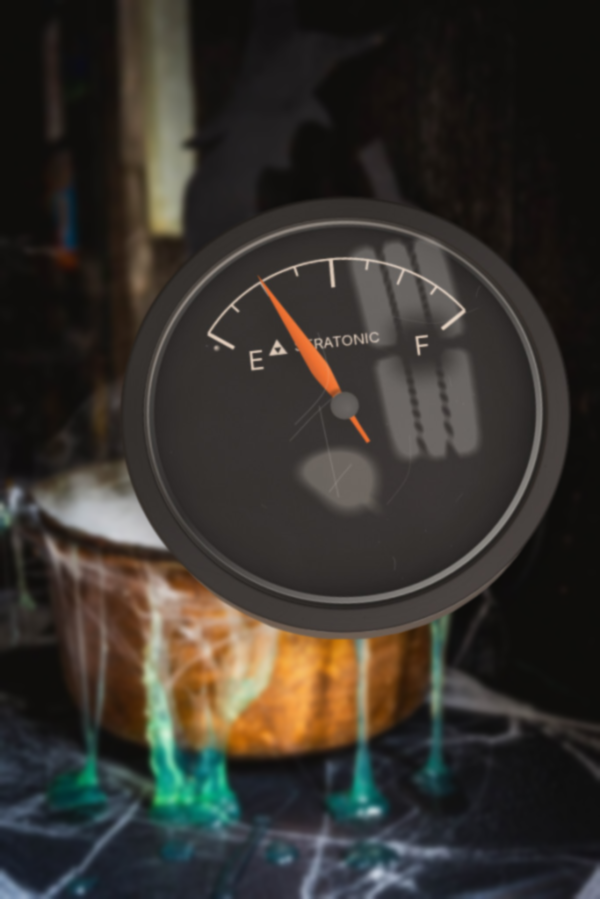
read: 0.25
